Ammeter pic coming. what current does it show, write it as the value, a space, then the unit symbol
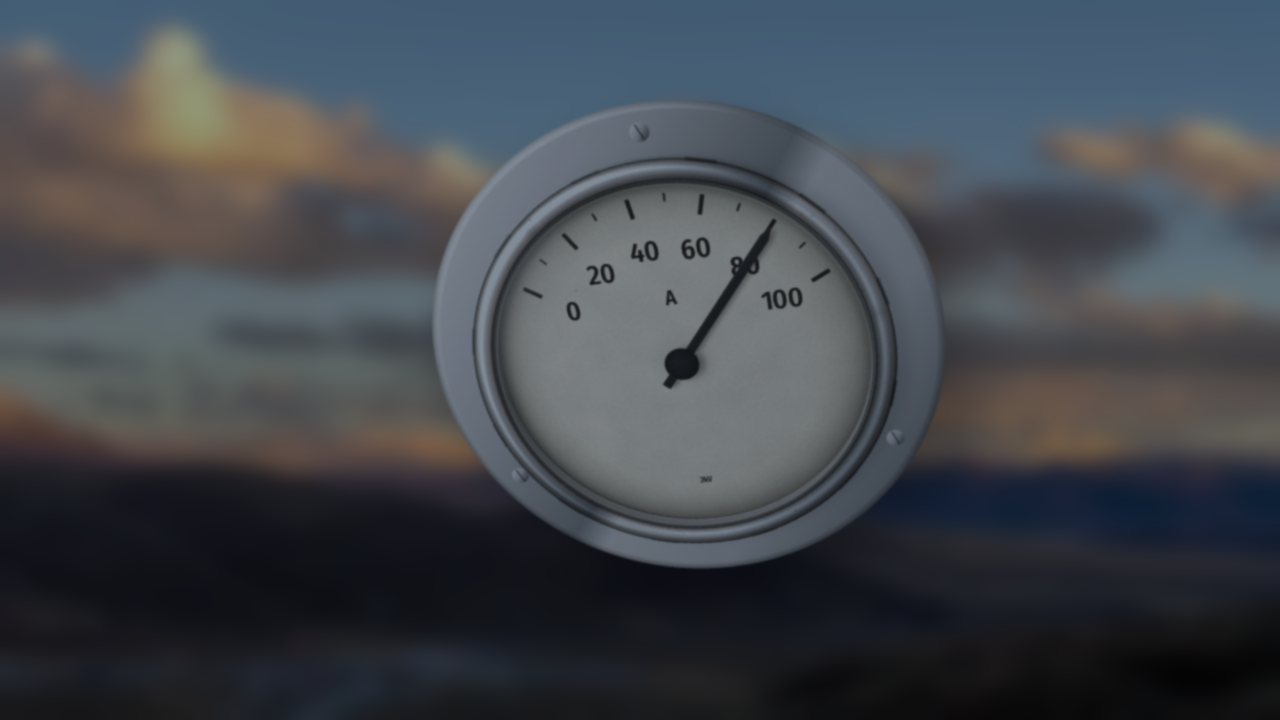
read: 80 A
